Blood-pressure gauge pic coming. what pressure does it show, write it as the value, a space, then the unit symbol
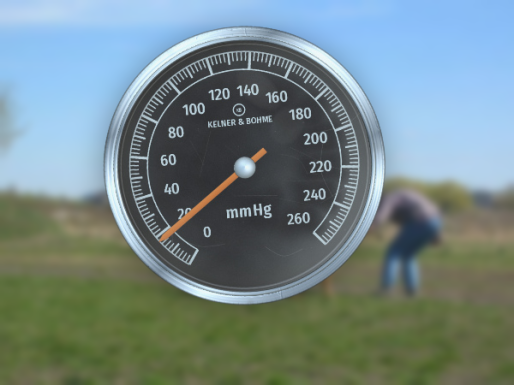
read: 18 mmHg
